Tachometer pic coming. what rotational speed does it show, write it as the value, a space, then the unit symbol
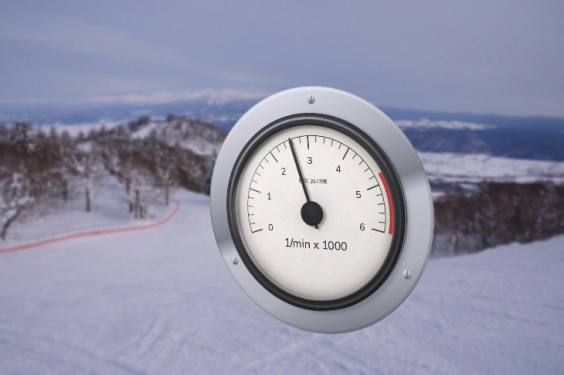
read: 2600 rpm
